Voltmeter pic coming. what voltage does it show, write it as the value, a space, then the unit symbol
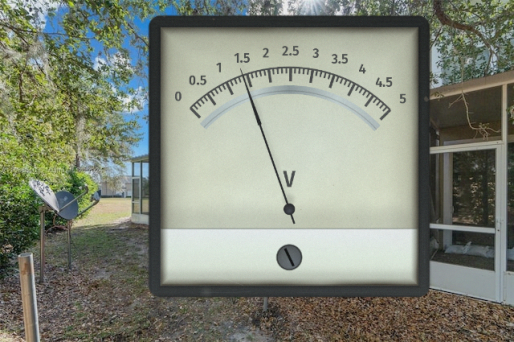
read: 1.4 V
